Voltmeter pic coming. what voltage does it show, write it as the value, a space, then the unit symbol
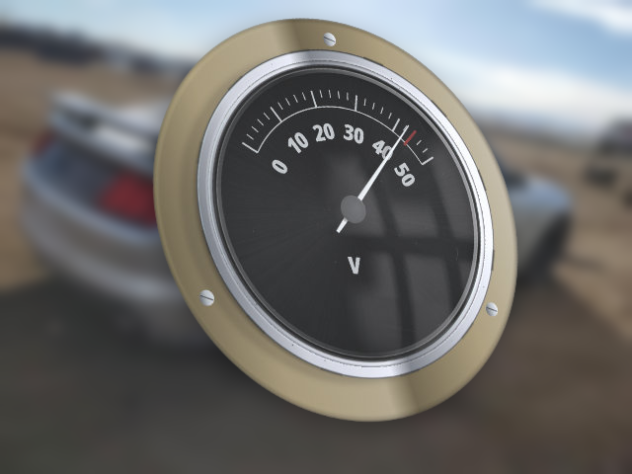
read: 42 V
